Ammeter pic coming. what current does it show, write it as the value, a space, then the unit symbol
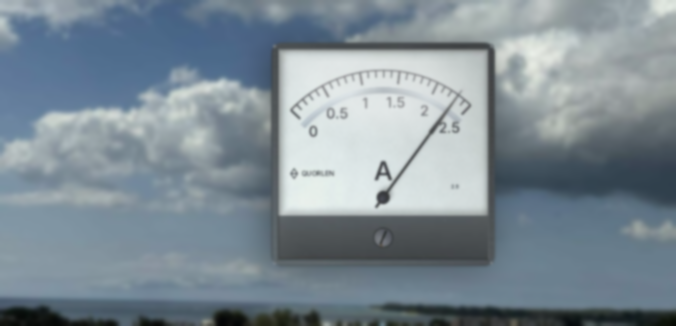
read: 2.3 A
